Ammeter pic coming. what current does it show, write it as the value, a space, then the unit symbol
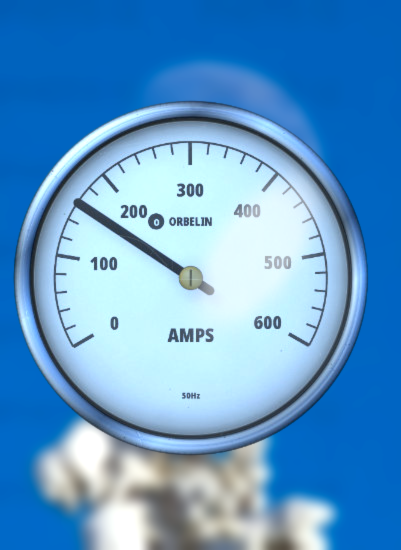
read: 160 A
